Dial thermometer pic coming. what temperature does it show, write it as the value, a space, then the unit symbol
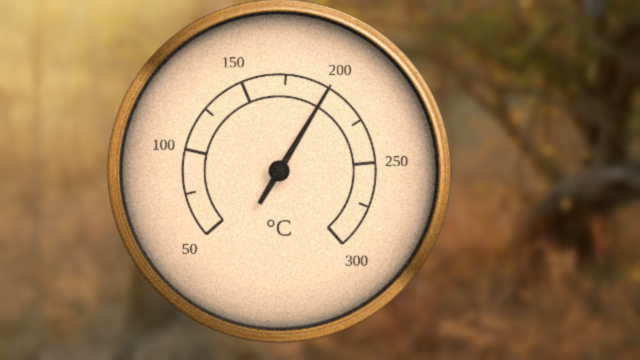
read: 200 °C
